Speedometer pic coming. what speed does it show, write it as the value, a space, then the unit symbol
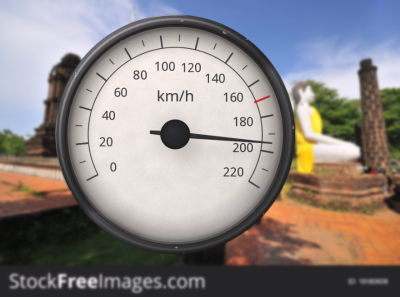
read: 195 km/h
